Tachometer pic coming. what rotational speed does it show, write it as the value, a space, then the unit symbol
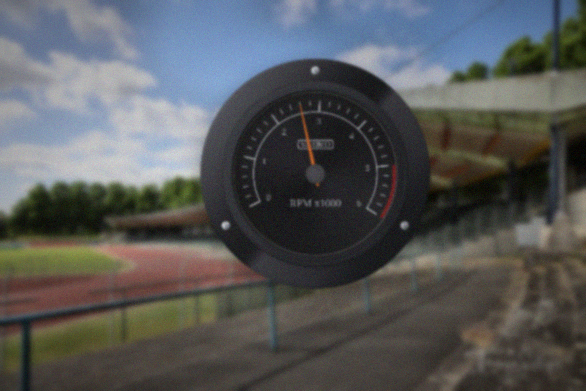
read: 2600 rpm
